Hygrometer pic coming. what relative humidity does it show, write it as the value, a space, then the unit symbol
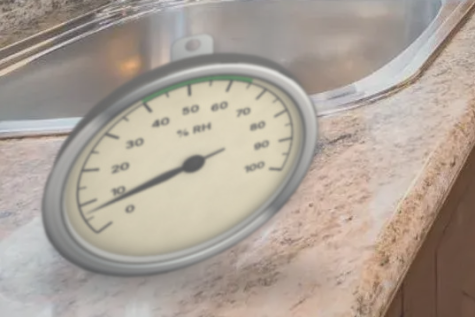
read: 7.5 %
